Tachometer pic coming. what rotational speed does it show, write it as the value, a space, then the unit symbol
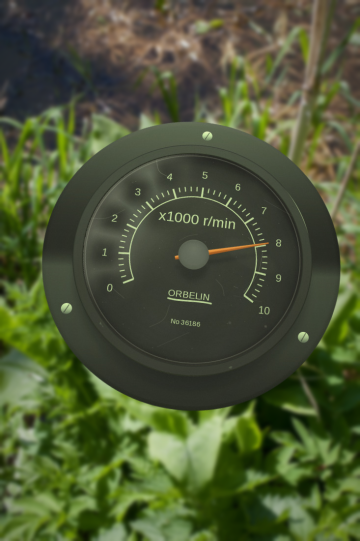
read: 8000 rpm
